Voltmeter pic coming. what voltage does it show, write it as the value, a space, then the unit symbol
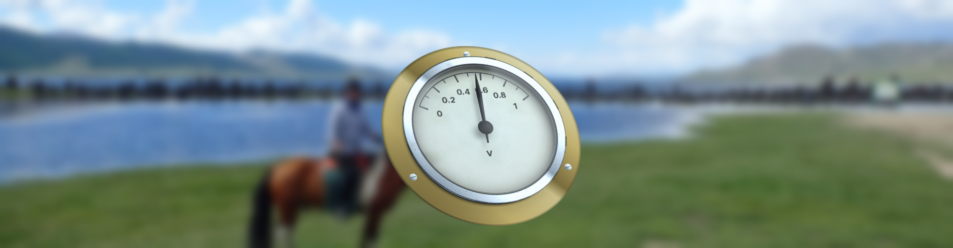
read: 0.55 V
